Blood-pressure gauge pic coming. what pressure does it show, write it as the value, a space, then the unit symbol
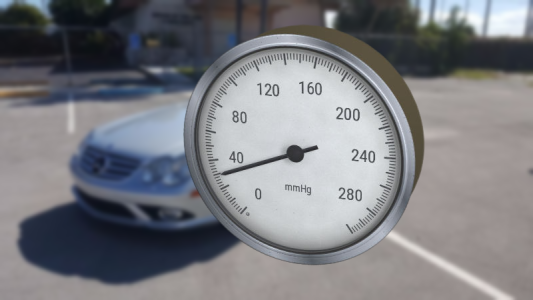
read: 30 mmHg
